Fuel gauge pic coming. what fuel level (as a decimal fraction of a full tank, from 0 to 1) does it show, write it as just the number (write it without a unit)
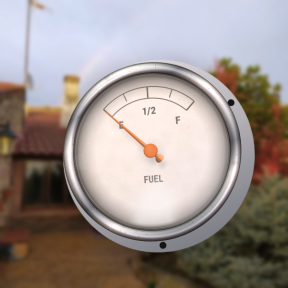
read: 0
